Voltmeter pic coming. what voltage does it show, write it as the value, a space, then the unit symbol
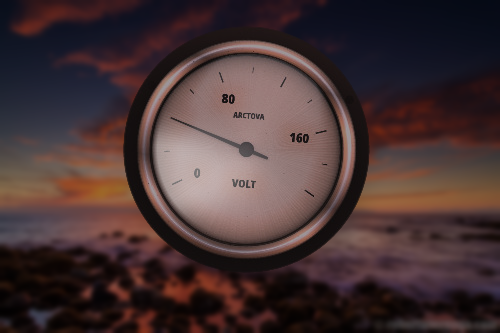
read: 40 V
